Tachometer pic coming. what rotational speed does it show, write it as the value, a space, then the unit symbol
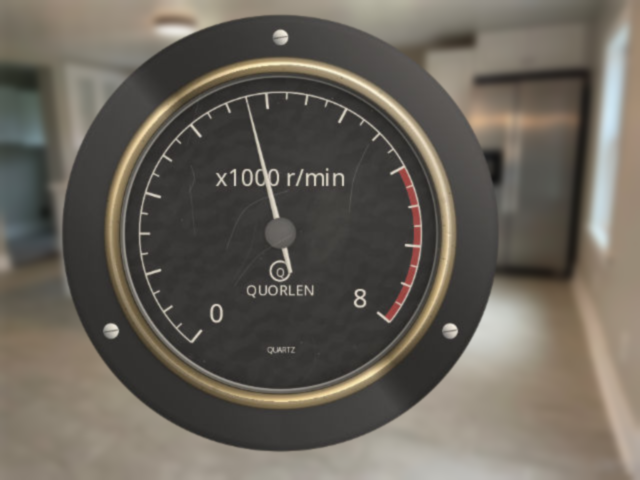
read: 3750 rpm
